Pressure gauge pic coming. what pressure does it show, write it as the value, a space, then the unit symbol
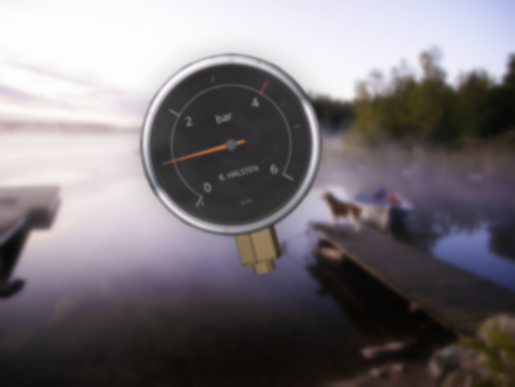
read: 1 bar
